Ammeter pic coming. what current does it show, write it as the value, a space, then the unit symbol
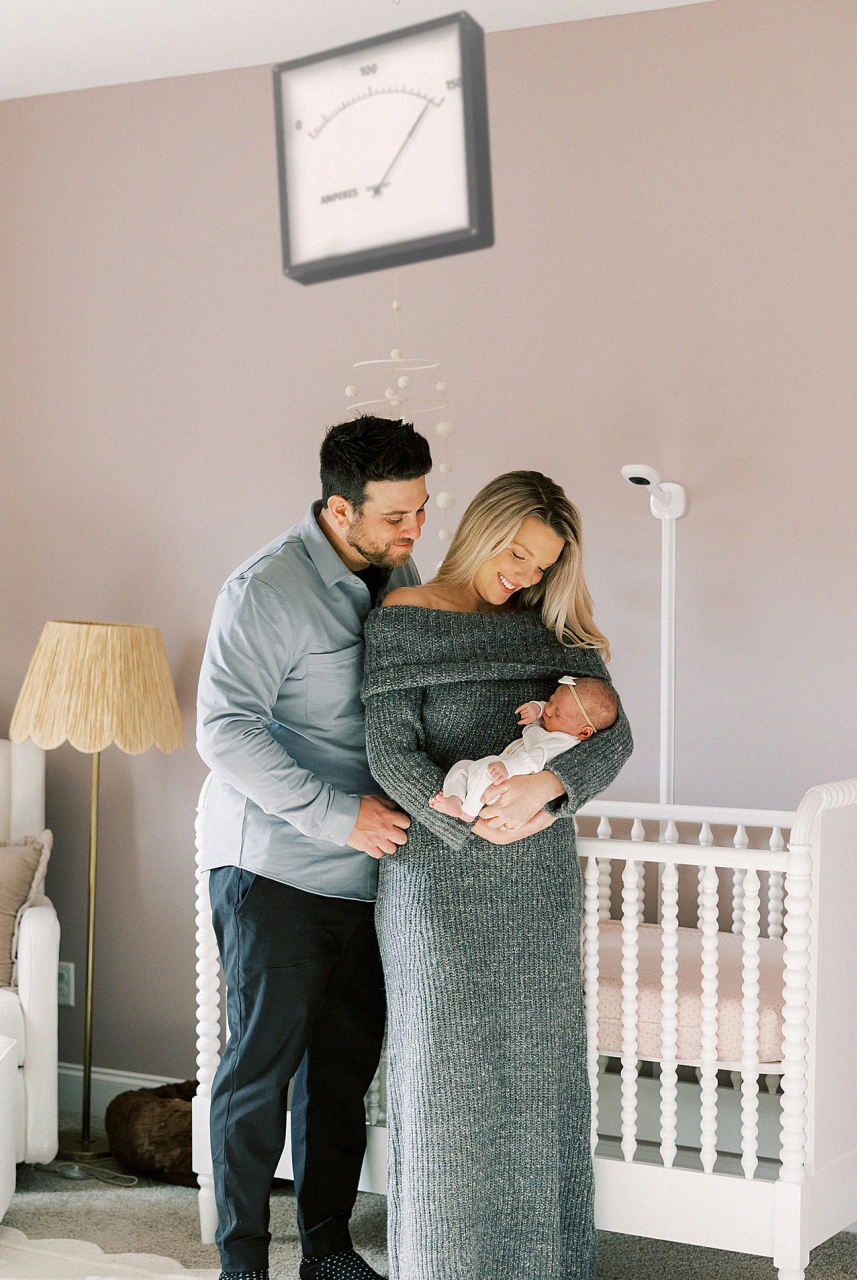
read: 145 A
